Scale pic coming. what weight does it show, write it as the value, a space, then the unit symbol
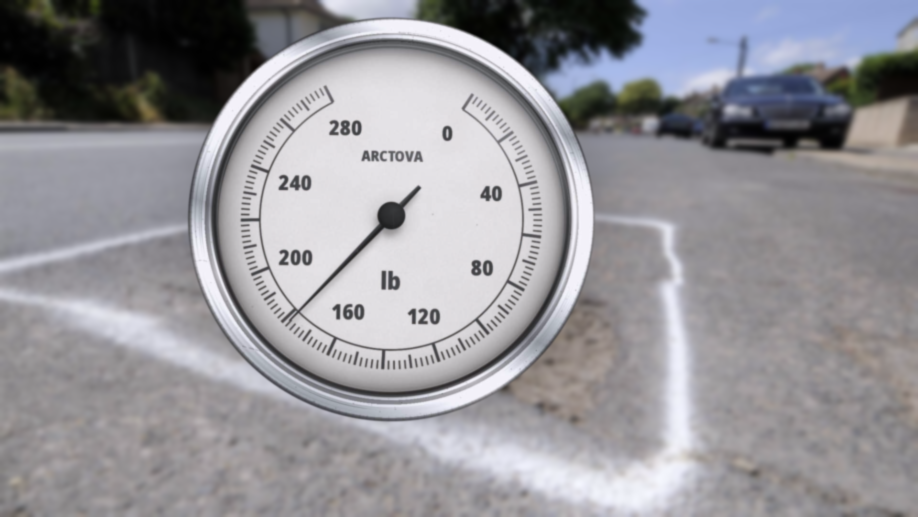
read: 178 lb
